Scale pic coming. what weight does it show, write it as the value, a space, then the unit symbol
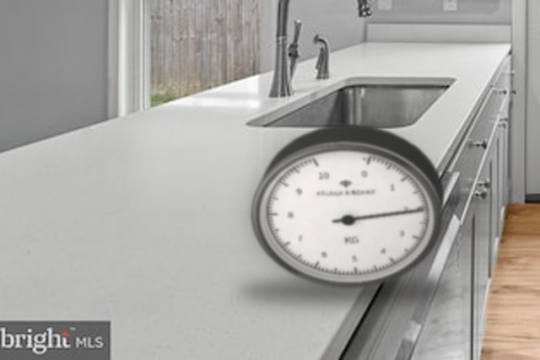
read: 2 kg
